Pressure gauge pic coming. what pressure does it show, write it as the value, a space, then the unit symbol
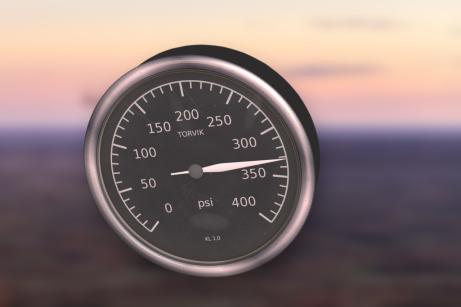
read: 330 psi
